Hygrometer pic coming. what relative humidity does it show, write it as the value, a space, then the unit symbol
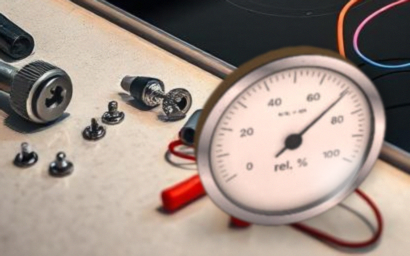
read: 70 %
